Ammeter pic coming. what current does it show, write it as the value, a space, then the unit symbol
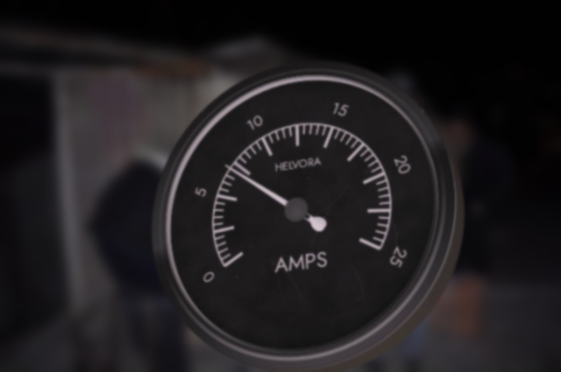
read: 7 A
